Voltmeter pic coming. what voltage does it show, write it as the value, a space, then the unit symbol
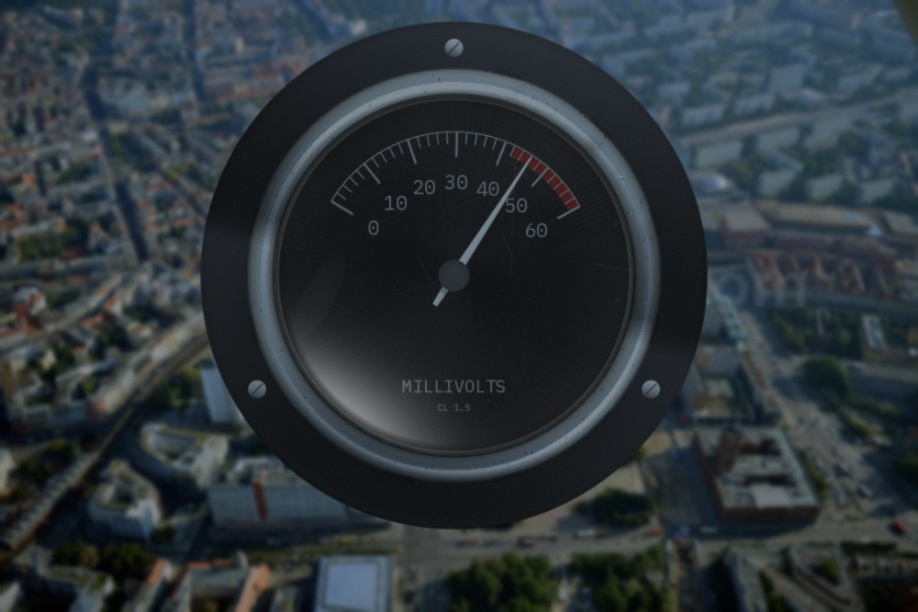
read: 46 mV
